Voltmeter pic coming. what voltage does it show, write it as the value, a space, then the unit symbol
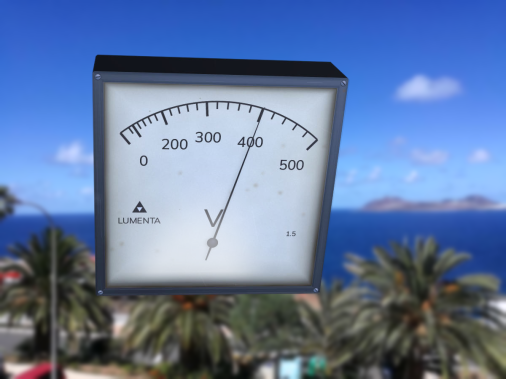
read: 400 V
